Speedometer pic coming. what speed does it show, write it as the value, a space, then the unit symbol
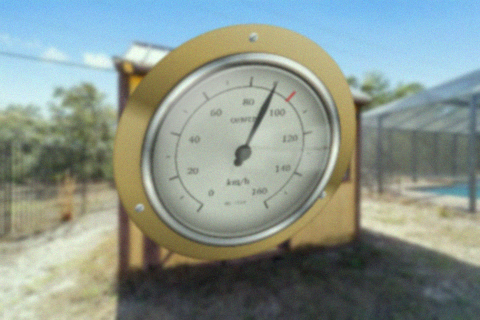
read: 90 km/h
